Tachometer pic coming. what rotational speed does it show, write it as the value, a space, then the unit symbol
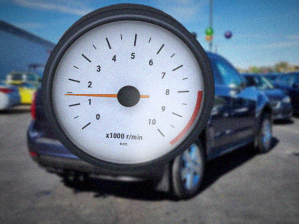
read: 1500 rpm
